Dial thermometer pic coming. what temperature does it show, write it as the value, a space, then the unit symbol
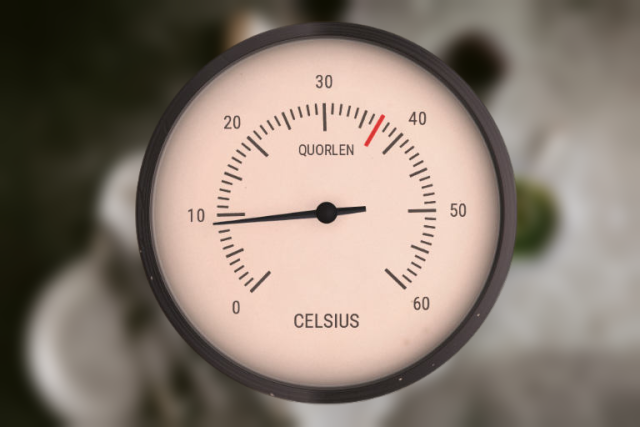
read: 9 °C
